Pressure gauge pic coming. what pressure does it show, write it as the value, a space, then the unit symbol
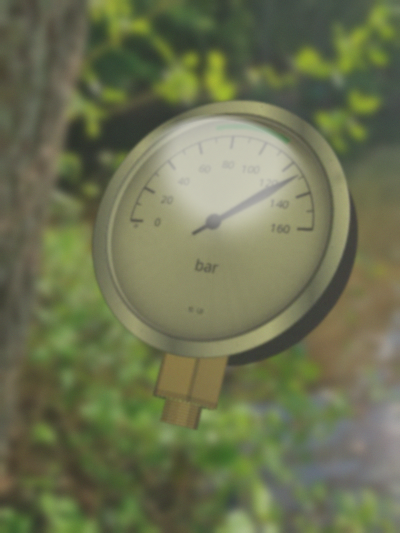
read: 130 bar
